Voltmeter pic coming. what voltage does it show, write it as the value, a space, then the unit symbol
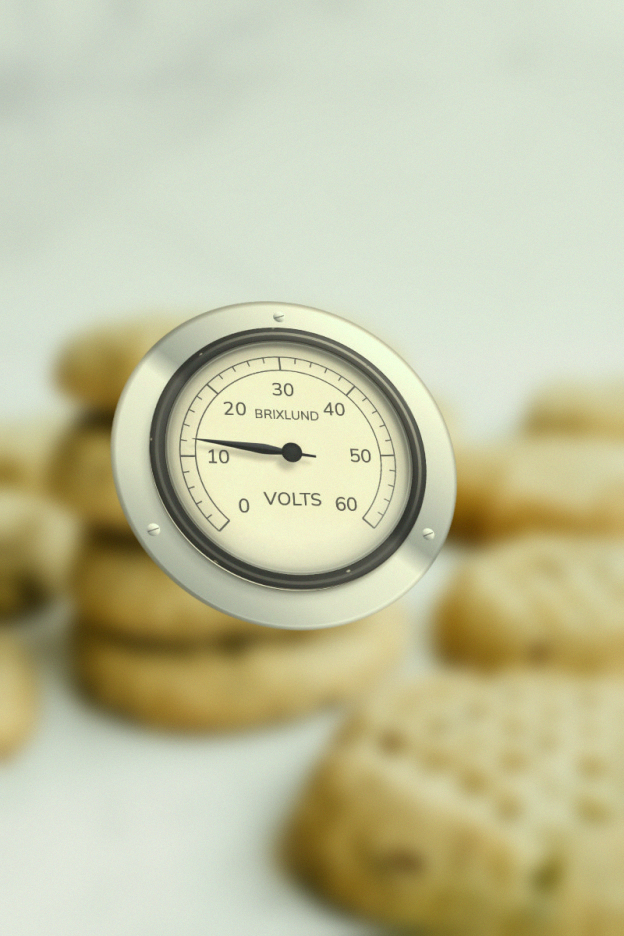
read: 12 V
